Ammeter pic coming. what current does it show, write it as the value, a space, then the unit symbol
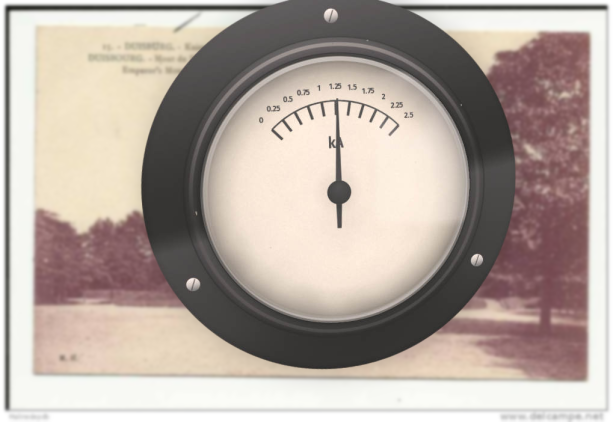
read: 1.25 kA
